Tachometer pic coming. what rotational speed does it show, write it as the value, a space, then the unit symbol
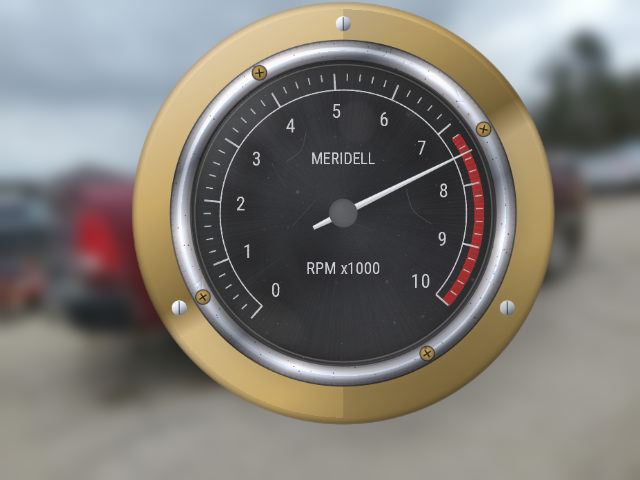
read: 7500 rpm
